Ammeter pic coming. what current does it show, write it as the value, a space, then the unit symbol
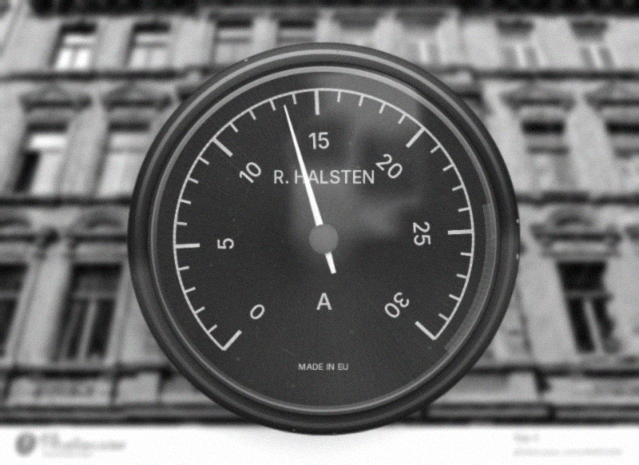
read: 13.5 A
